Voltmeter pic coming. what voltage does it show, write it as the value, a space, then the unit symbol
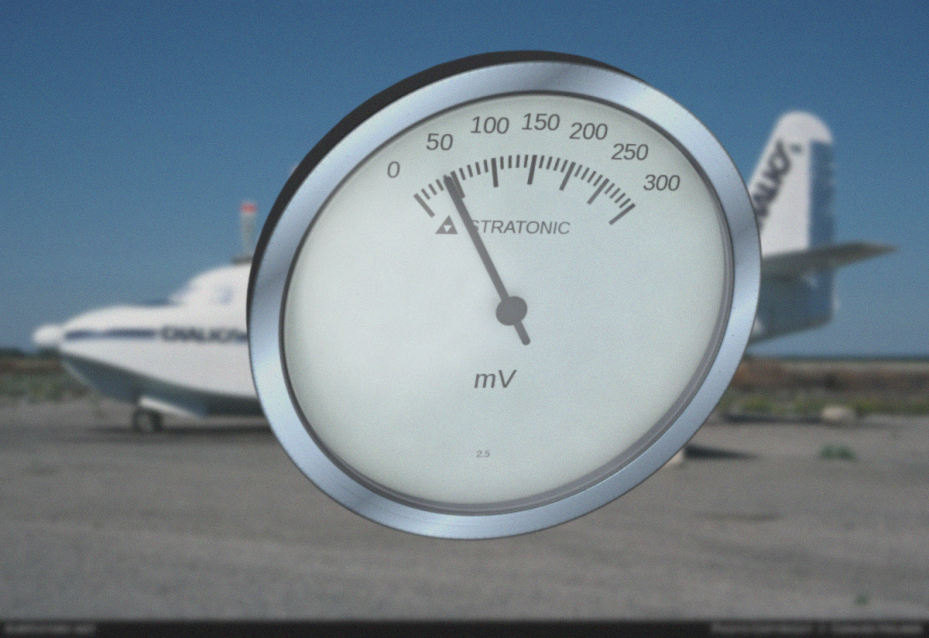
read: 40 mV
